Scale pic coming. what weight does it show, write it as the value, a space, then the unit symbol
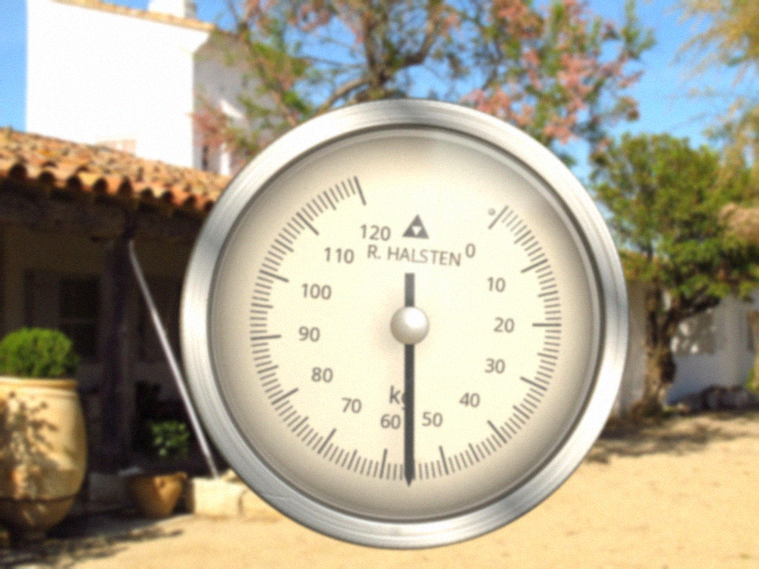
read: 56 kg
